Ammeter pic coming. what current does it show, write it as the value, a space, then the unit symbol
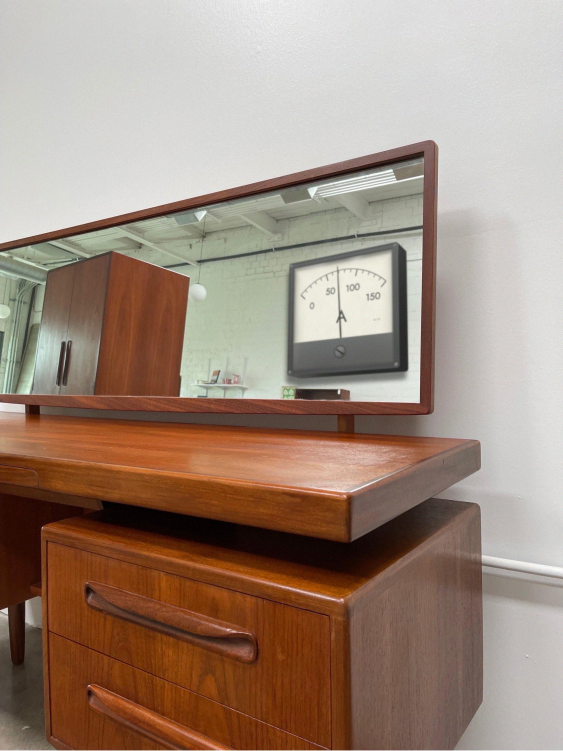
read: 70 A
